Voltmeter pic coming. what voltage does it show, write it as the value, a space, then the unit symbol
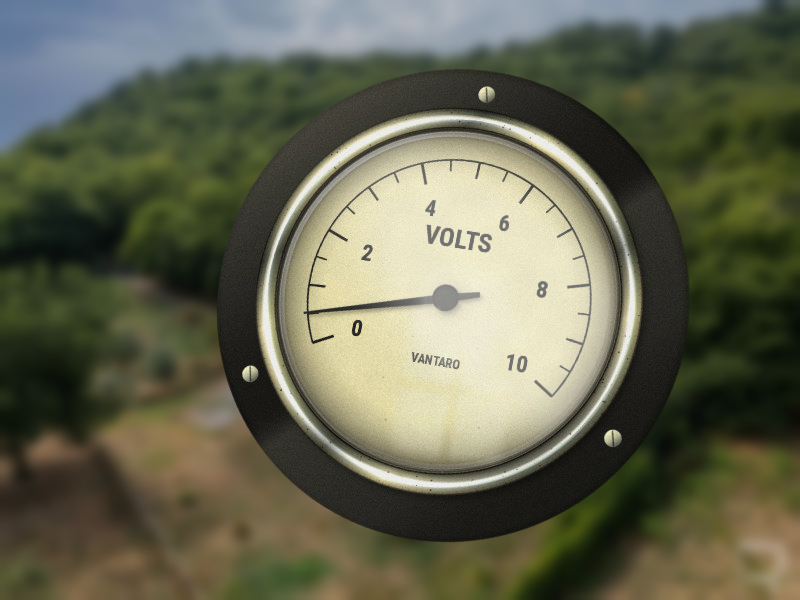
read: 0.5 V
